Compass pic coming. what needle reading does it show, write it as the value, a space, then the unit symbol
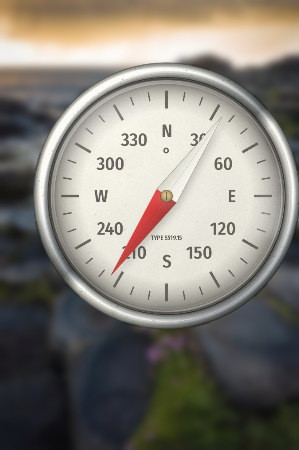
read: 215 °
